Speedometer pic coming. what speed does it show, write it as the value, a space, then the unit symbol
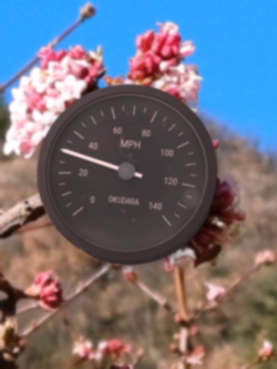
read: 30 mph
